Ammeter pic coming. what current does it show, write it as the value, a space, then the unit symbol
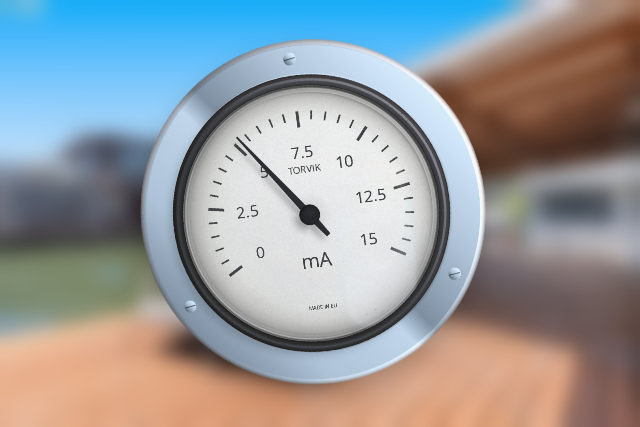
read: 5.25 mA
